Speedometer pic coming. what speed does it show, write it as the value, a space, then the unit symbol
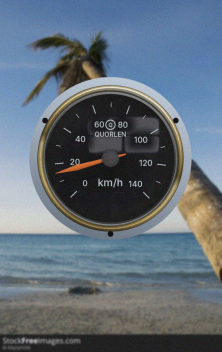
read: 15 km/h
